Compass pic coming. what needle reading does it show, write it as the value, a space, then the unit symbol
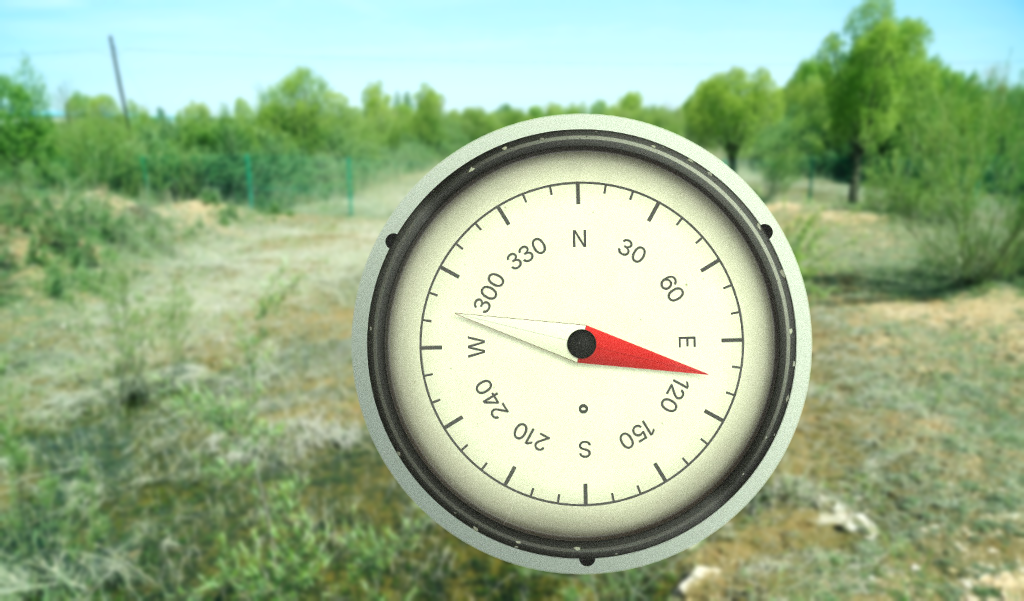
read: 105 °
